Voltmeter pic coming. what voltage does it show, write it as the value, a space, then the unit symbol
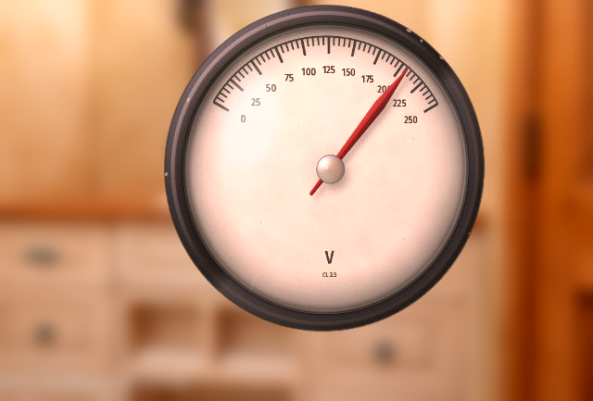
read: 205 V
